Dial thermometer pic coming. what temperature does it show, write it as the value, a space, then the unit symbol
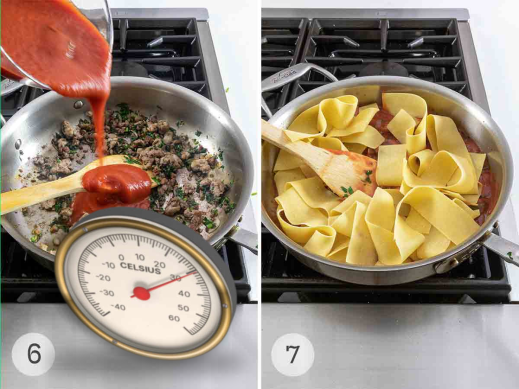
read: 30 °C
